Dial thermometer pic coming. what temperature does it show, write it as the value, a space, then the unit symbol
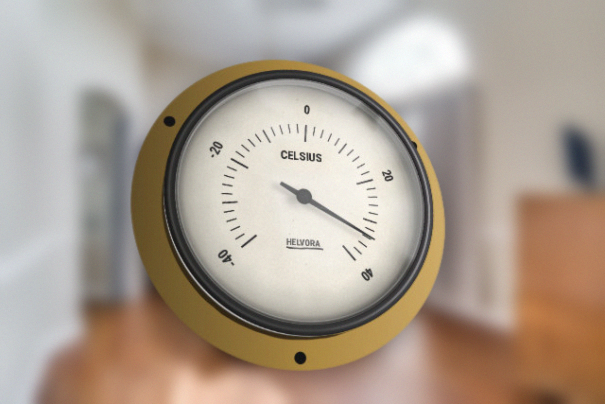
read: 34 °C
